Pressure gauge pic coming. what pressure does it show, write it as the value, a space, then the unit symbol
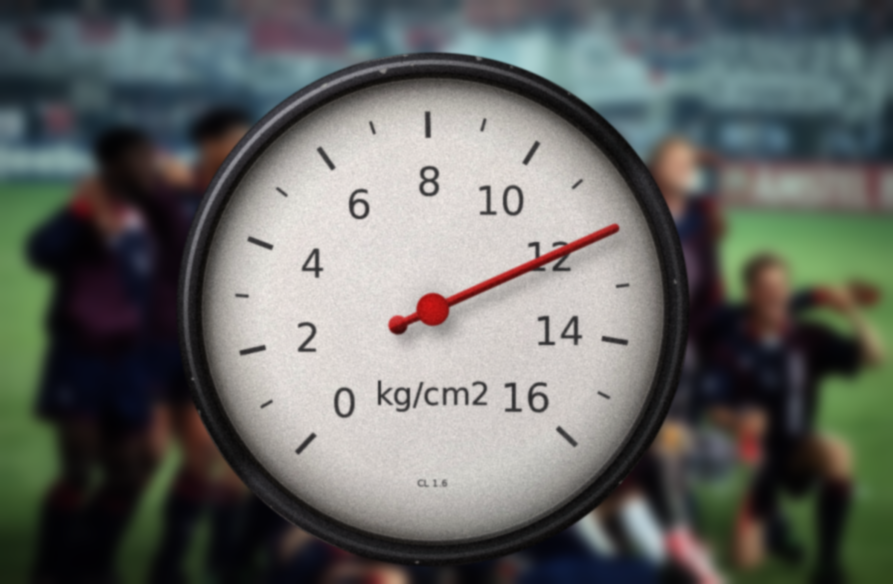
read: 12 kg/cm²
